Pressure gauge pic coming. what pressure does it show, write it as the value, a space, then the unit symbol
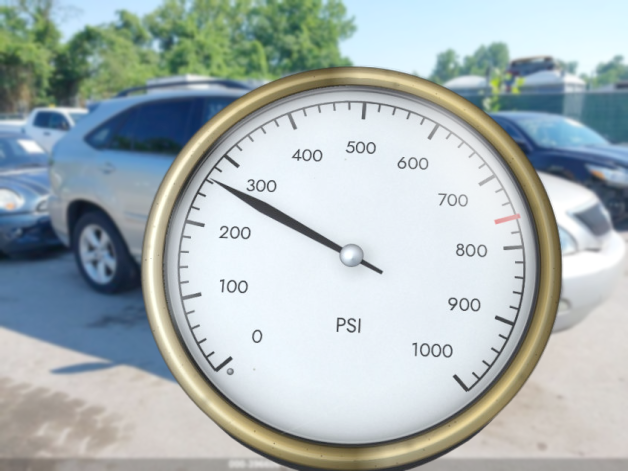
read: 260 psi
